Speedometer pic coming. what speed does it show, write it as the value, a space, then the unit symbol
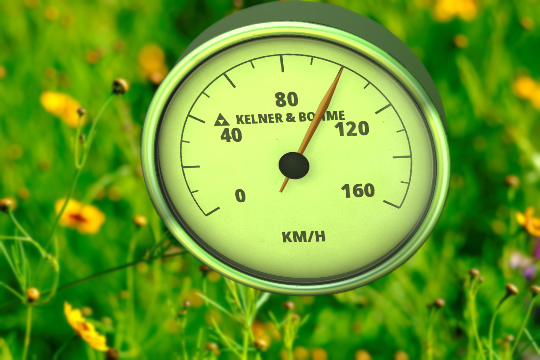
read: 100 km/h
